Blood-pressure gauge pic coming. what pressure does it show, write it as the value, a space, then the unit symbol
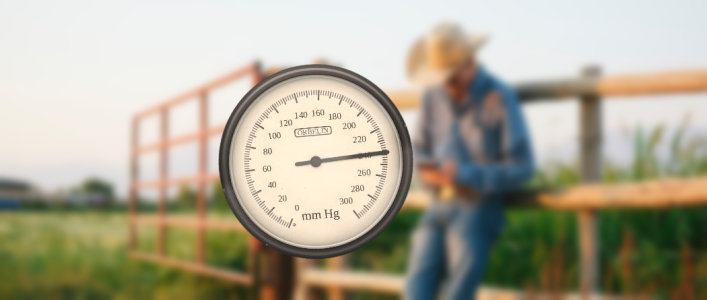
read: 240 mmHg
